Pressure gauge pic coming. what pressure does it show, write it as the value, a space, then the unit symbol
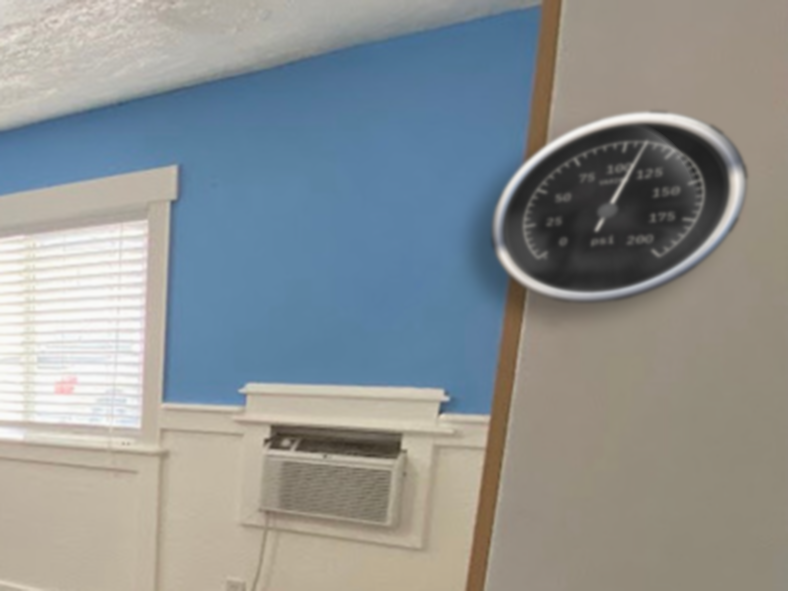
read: 110 psi
